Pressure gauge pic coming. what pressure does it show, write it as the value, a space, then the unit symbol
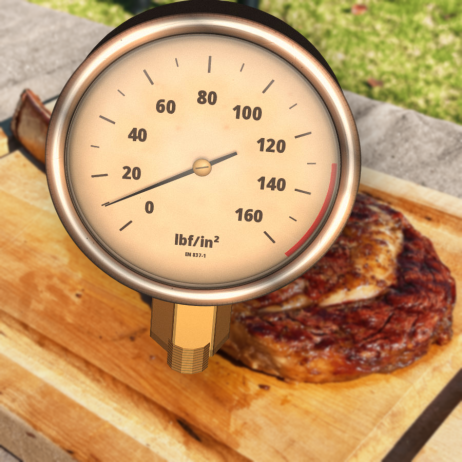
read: 10 psi
